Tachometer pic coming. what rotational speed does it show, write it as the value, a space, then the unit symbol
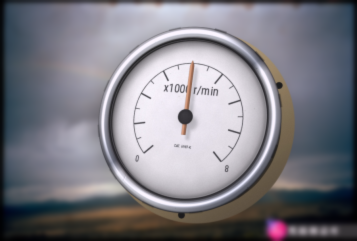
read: 4000 rpm
